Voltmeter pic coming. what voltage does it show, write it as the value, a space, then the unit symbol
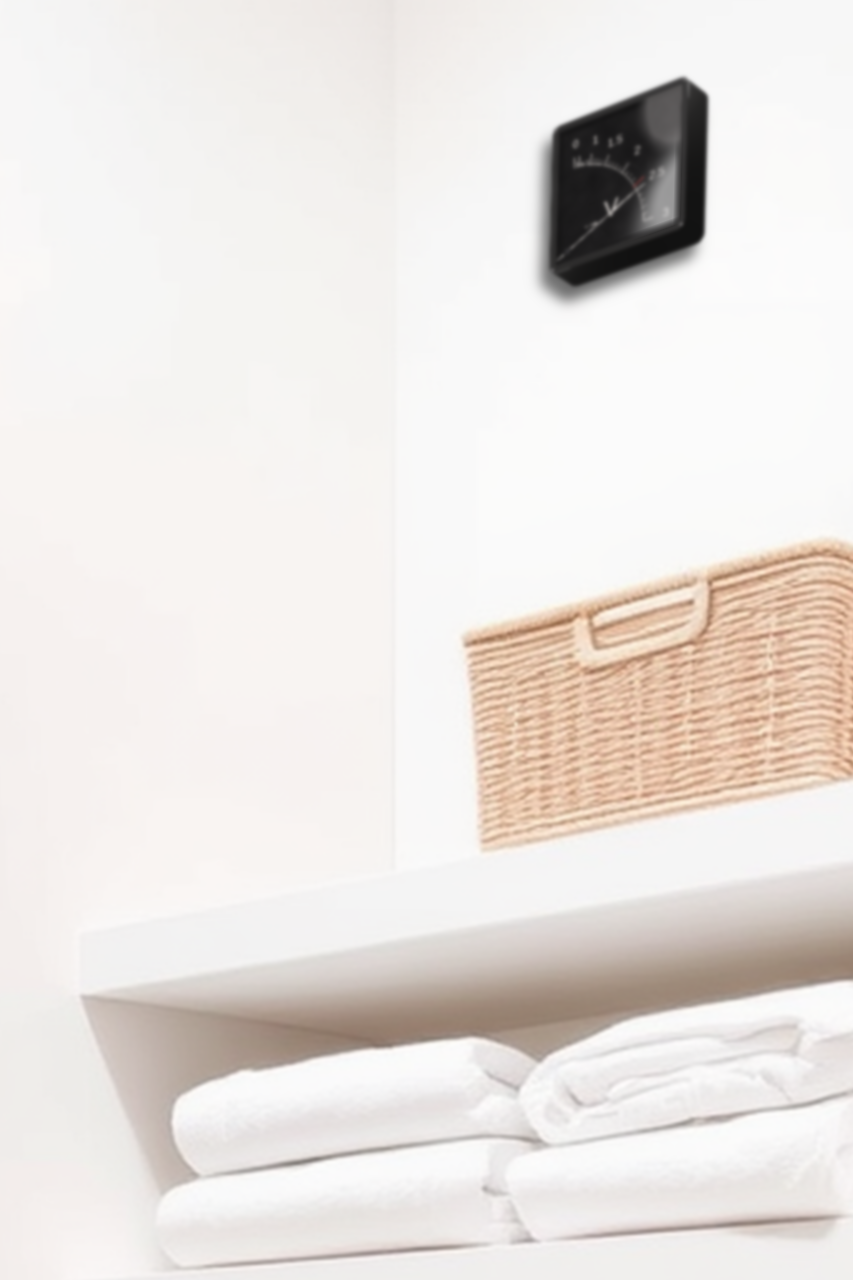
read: 2.5 V
